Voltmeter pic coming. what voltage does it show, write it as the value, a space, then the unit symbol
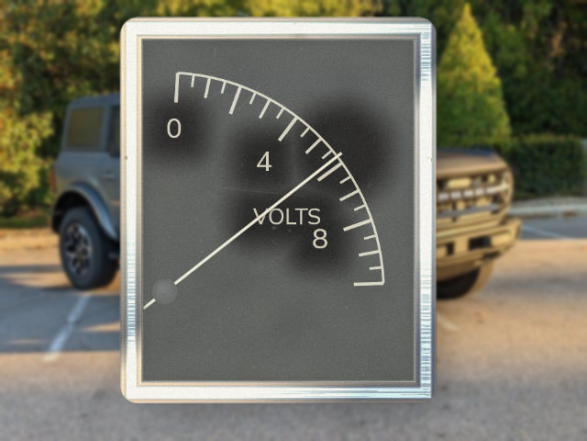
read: 5.75 V
